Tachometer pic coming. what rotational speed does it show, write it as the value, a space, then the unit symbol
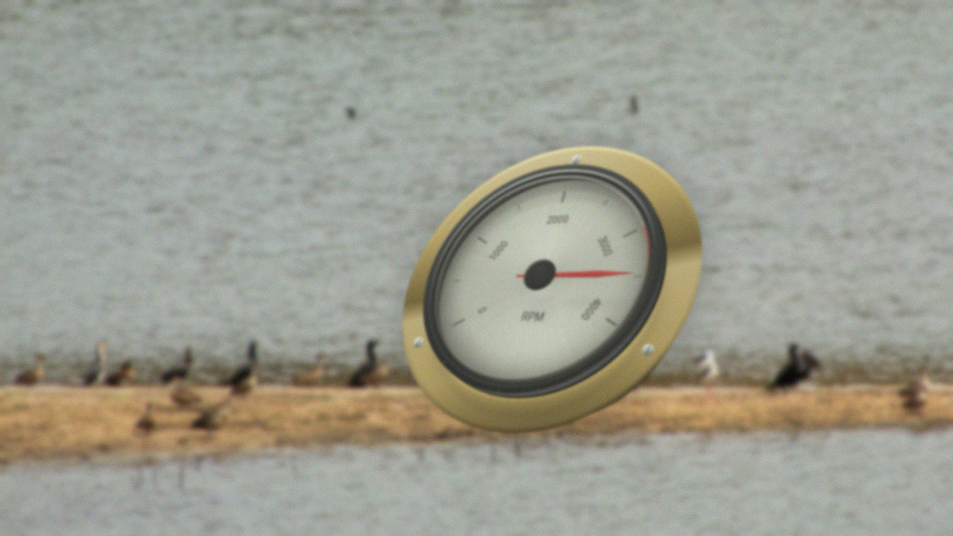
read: 3500 rpm
